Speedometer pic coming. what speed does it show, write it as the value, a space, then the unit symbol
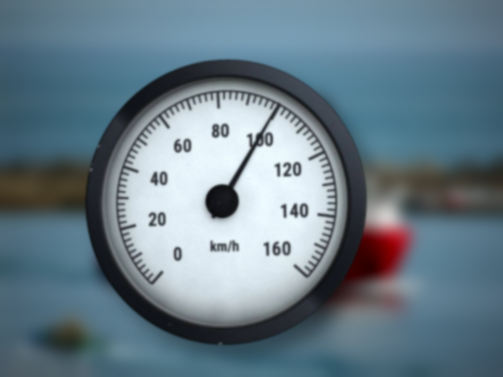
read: 100 km/h
